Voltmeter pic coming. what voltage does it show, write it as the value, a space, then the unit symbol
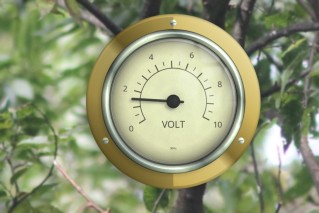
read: 1.5 V
